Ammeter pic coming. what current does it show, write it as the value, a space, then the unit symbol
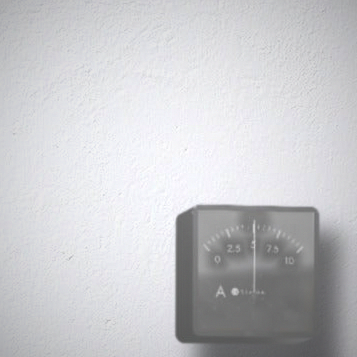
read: 5 A
